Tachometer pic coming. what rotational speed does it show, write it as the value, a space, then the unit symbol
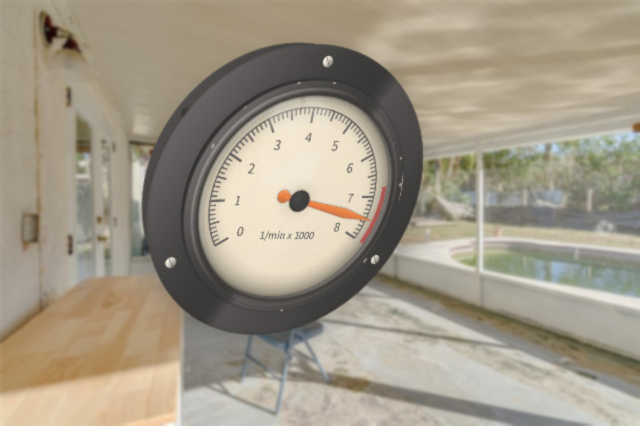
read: 7500 rpm
